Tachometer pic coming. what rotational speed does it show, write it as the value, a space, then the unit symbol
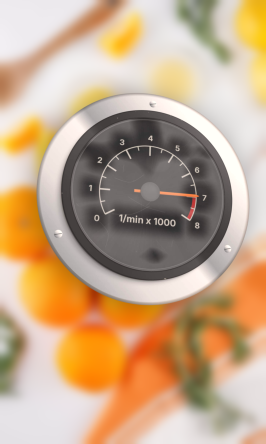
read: 7000 rpm
